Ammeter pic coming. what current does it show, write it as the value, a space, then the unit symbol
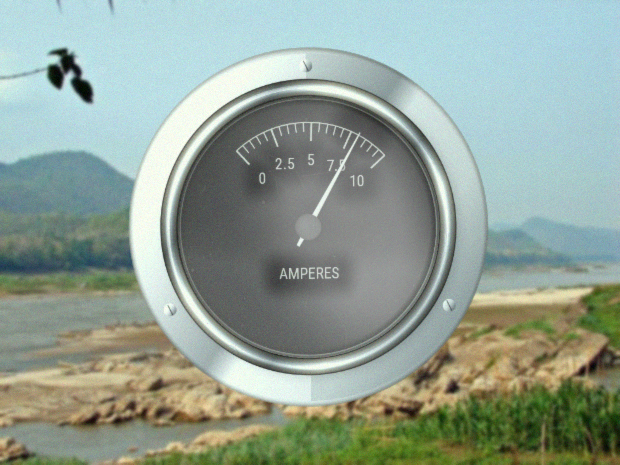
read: 8 A
